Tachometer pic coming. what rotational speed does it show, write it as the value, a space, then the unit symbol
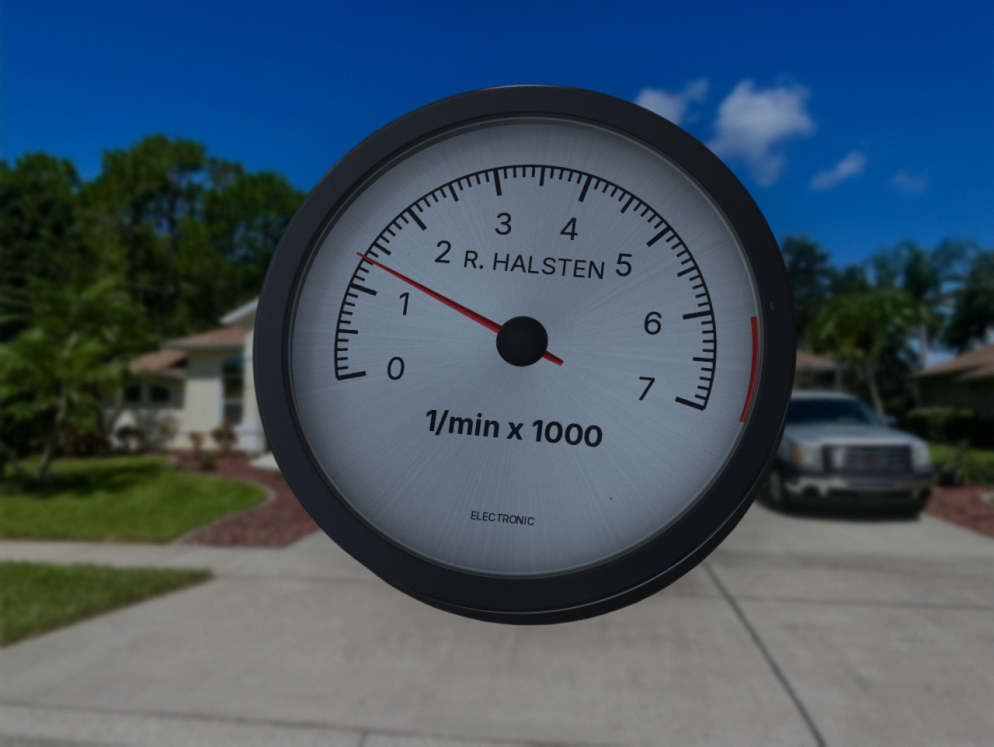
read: 1300 rpm
